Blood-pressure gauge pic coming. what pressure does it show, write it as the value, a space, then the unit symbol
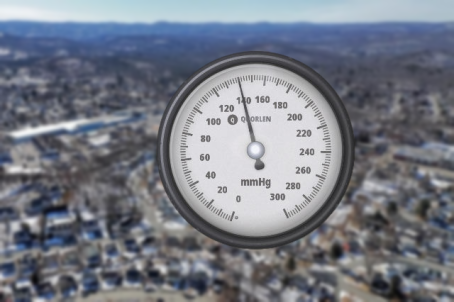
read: 140 mmHg
